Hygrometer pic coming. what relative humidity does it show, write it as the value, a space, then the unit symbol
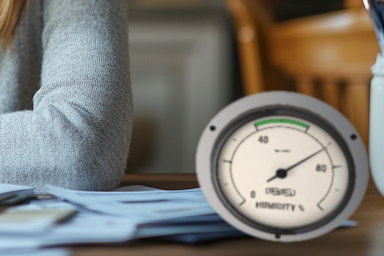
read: 70 %
